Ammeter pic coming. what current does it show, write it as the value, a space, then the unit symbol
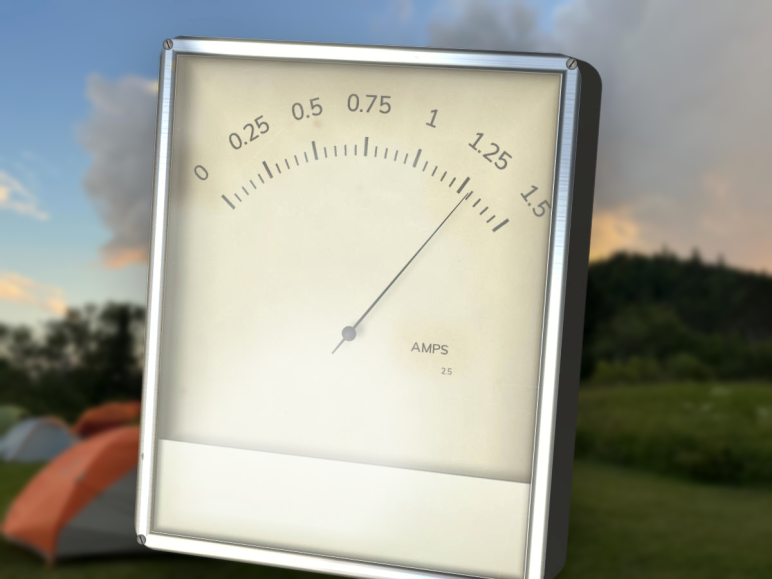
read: 1.3 A
